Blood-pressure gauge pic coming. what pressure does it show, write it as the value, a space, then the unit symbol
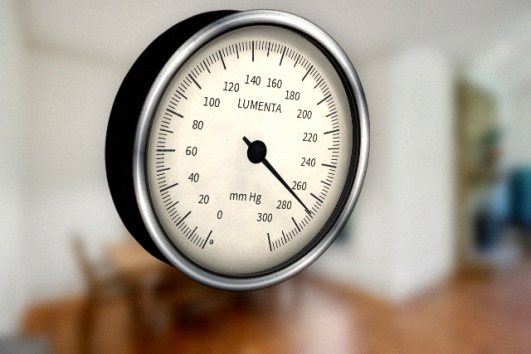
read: 270 mmHg
